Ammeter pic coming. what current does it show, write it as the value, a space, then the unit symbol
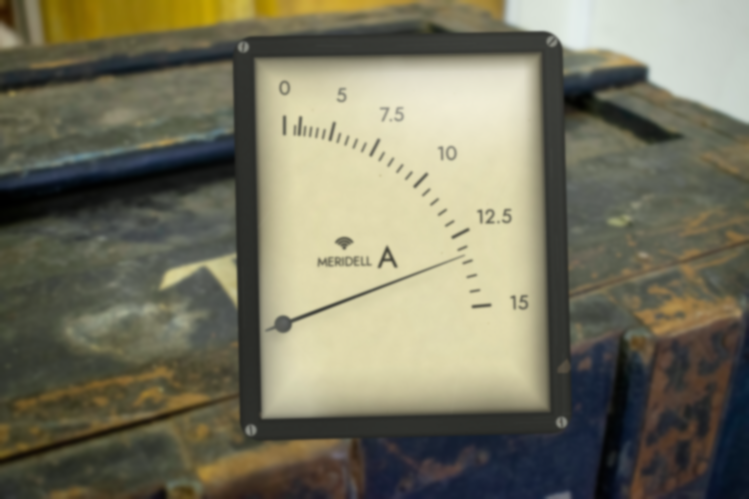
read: 13.25 A
